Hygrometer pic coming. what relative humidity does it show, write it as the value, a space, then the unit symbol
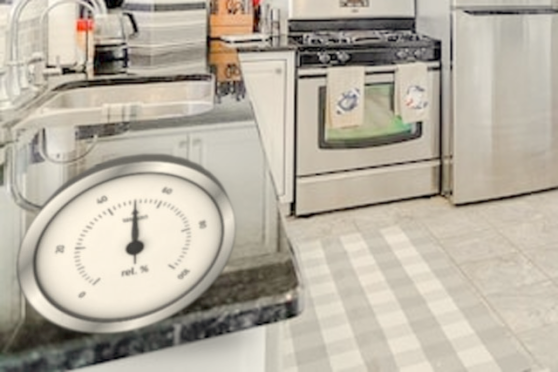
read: 50 %
